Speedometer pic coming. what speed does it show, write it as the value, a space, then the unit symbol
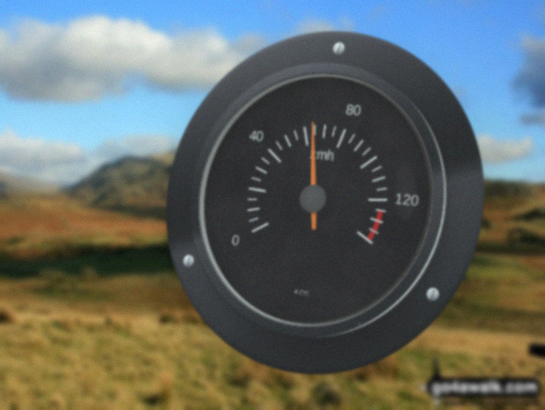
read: 65 km/h
